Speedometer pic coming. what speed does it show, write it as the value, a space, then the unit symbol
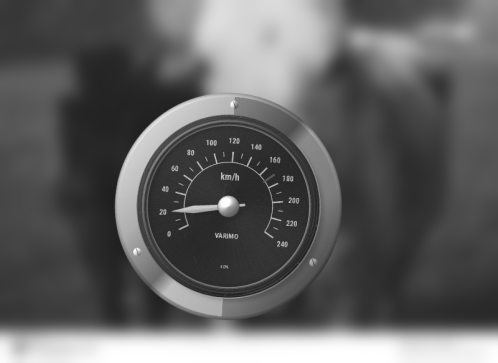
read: 20 km/h
